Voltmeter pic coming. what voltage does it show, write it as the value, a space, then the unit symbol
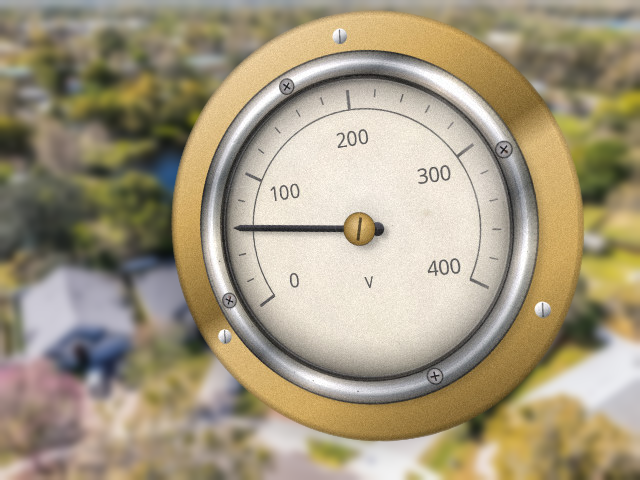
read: 60 V
